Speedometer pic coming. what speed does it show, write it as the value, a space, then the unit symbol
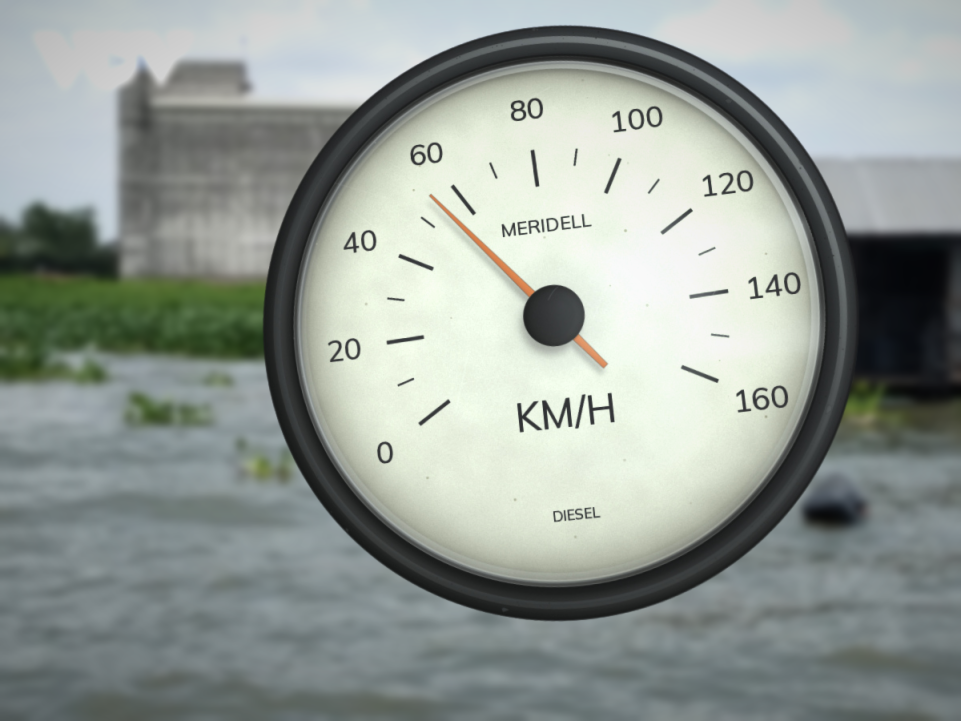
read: 55 km/h
